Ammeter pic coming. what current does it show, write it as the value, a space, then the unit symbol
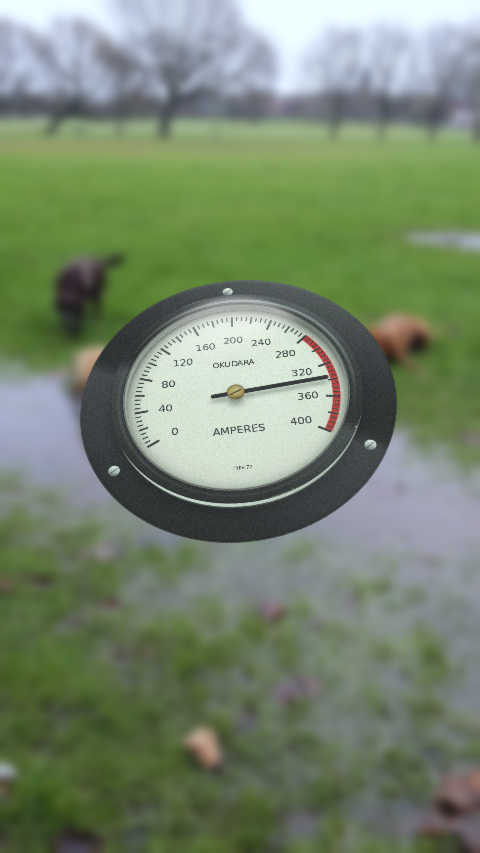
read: 340 A
